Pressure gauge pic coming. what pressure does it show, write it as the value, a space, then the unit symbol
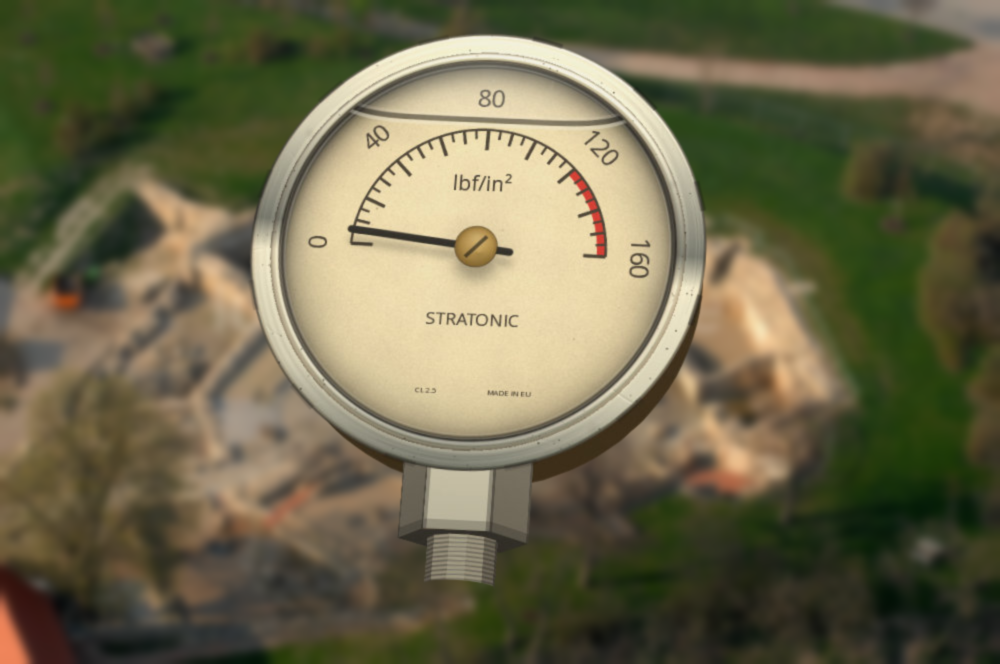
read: 5 psi
